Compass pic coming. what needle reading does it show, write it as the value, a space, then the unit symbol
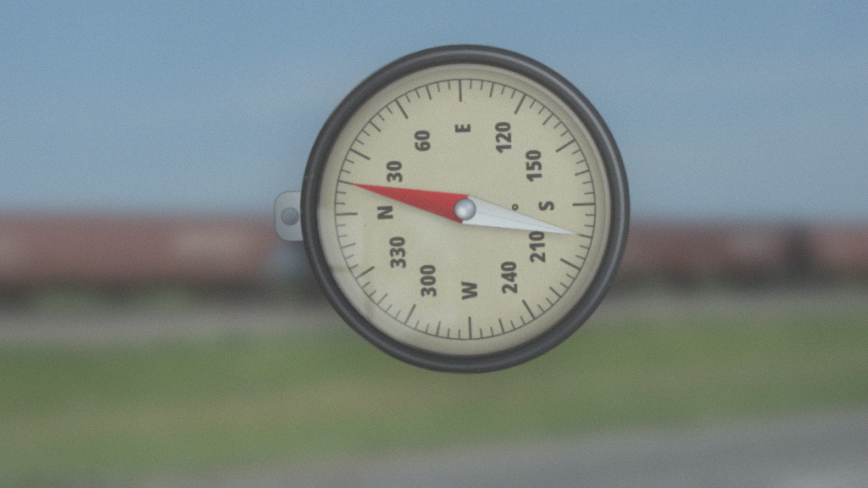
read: 15 °
